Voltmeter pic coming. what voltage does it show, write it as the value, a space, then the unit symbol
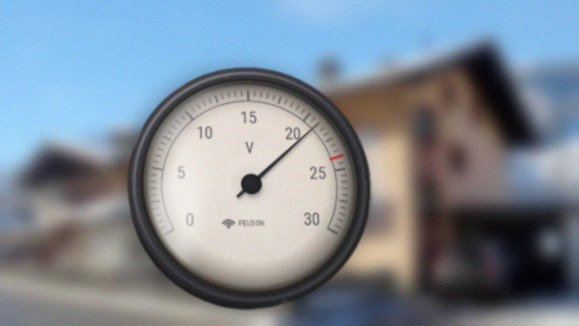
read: 21 V
